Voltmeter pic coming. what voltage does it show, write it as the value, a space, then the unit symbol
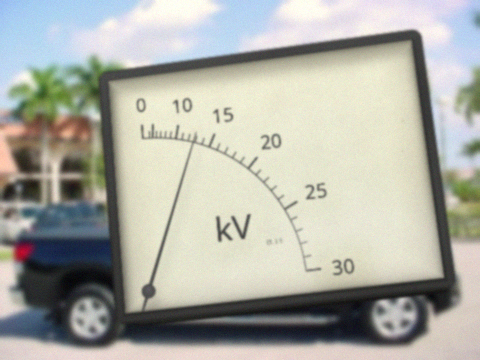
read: 13 kV
